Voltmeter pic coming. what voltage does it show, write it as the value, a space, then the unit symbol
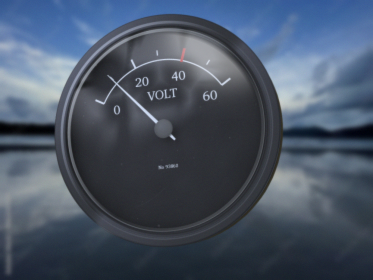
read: 10 V
